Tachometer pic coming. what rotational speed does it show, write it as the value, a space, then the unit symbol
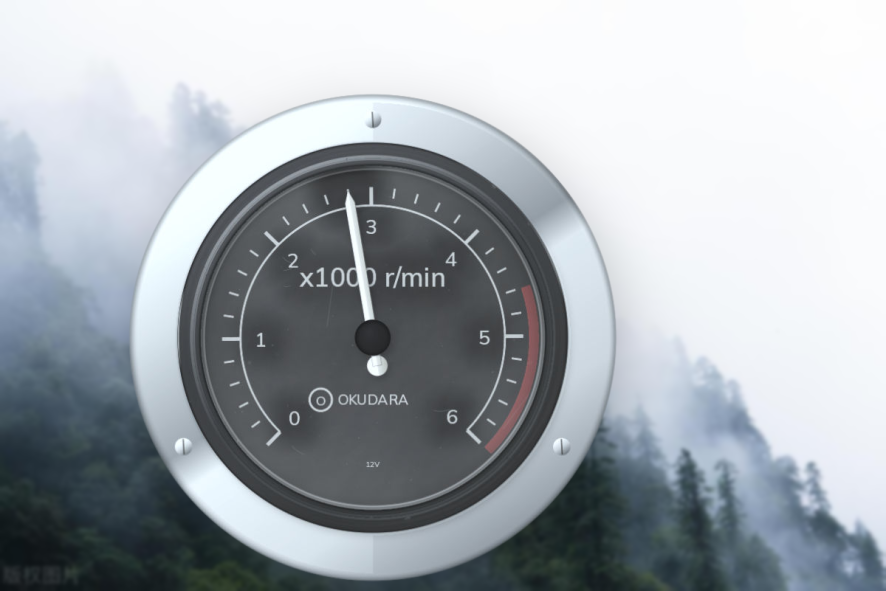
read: 2800 rpm
